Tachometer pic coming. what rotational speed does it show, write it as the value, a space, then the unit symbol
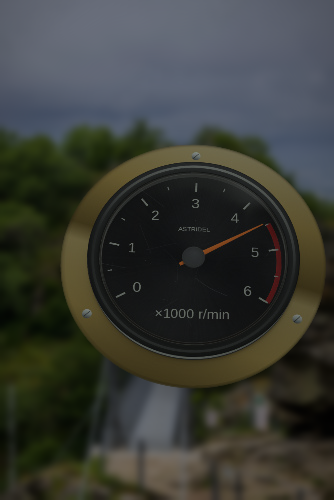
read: 4500 rpm
